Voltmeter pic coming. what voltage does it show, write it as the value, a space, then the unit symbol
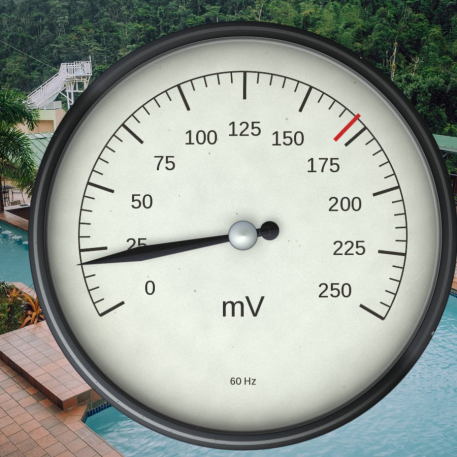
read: 20 mV
